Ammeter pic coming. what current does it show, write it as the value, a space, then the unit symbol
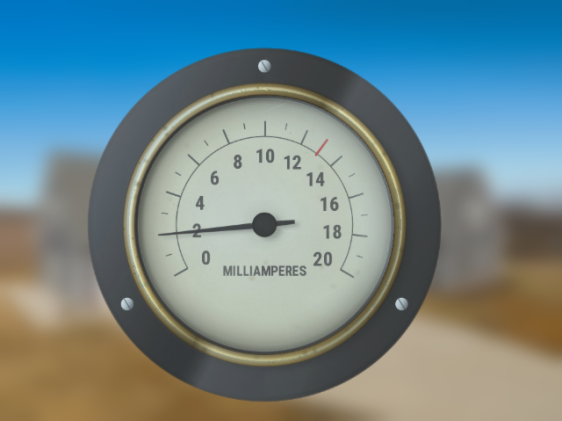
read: 2 mA
